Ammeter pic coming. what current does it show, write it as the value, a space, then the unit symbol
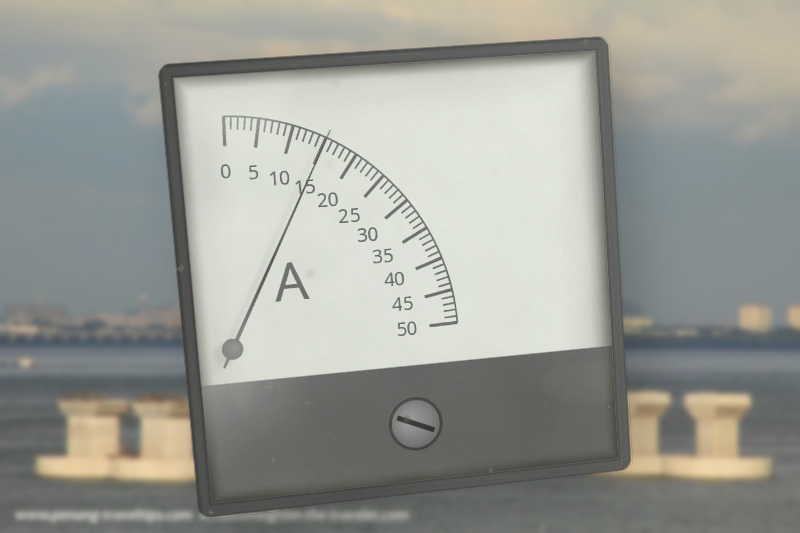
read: 15 A
